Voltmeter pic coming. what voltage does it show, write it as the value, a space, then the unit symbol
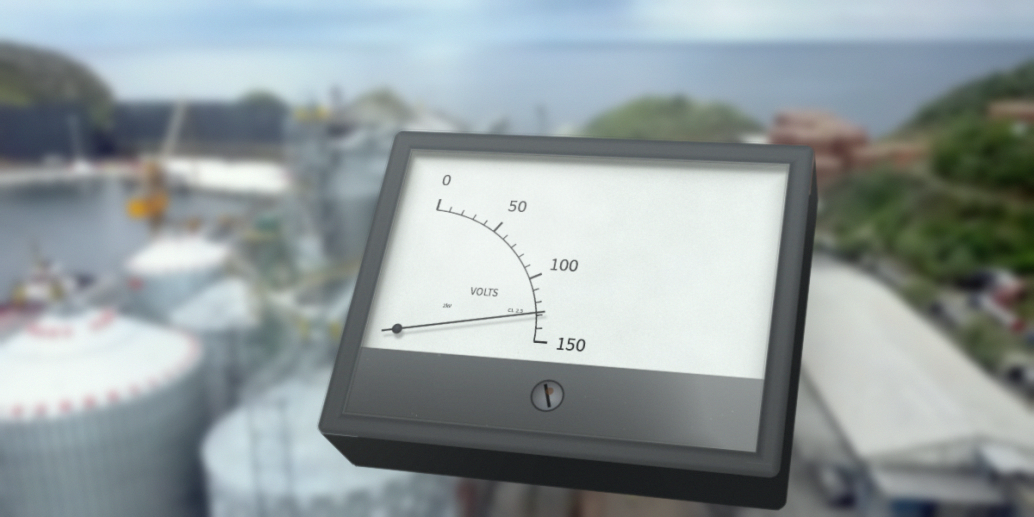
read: 130 V
